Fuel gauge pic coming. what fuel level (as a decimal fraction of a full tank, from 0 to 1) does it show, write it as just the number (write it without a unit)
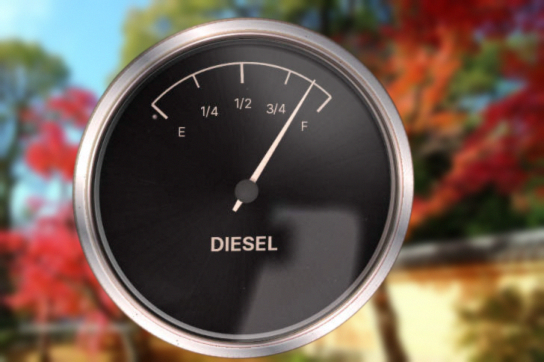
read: 0.875
